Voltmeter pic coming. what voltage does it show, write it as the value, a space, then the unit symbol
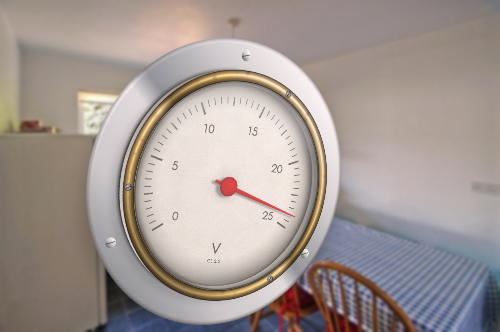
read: 24 V
